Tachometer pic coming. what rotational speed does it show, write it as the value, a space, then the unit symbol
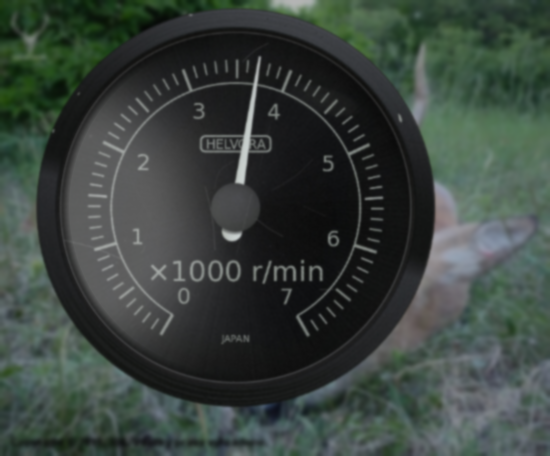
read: 3700 rpm
